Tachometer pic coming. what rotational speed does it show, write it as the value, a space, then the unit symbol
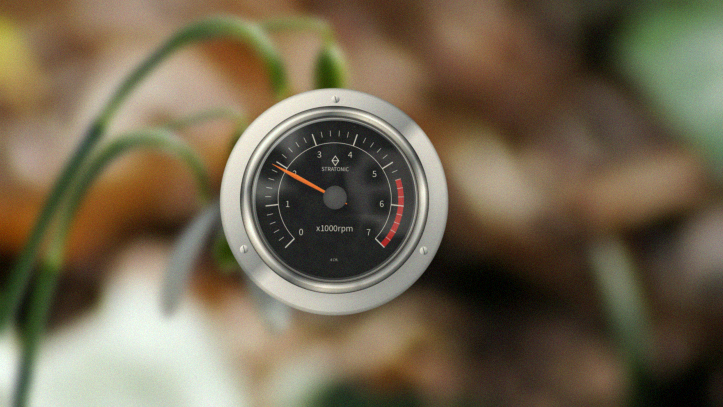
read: 1900 rpm
